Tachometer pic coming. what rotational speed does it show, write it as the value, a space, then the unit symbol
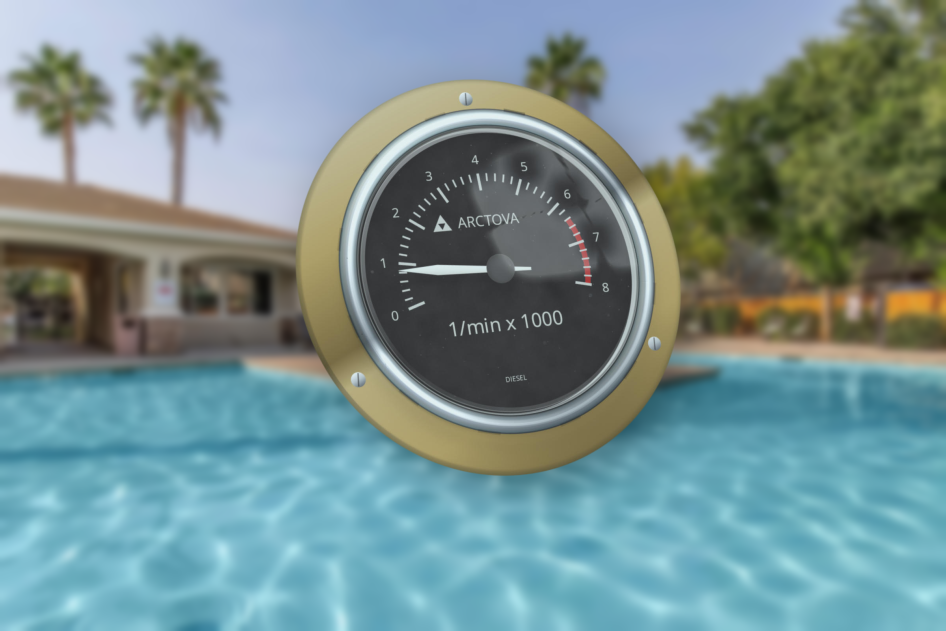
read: 800 rpm
